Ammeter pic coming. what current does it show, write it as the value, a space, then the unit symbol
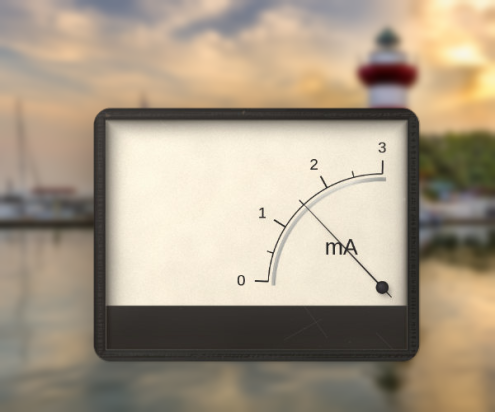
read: 1.5 mA
